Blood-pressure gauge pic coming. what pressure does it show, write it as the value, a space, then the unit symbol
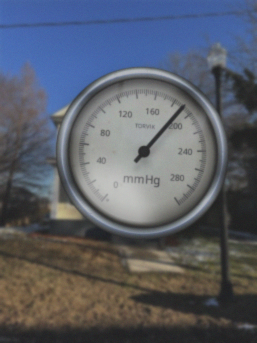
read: 190 mmHg
